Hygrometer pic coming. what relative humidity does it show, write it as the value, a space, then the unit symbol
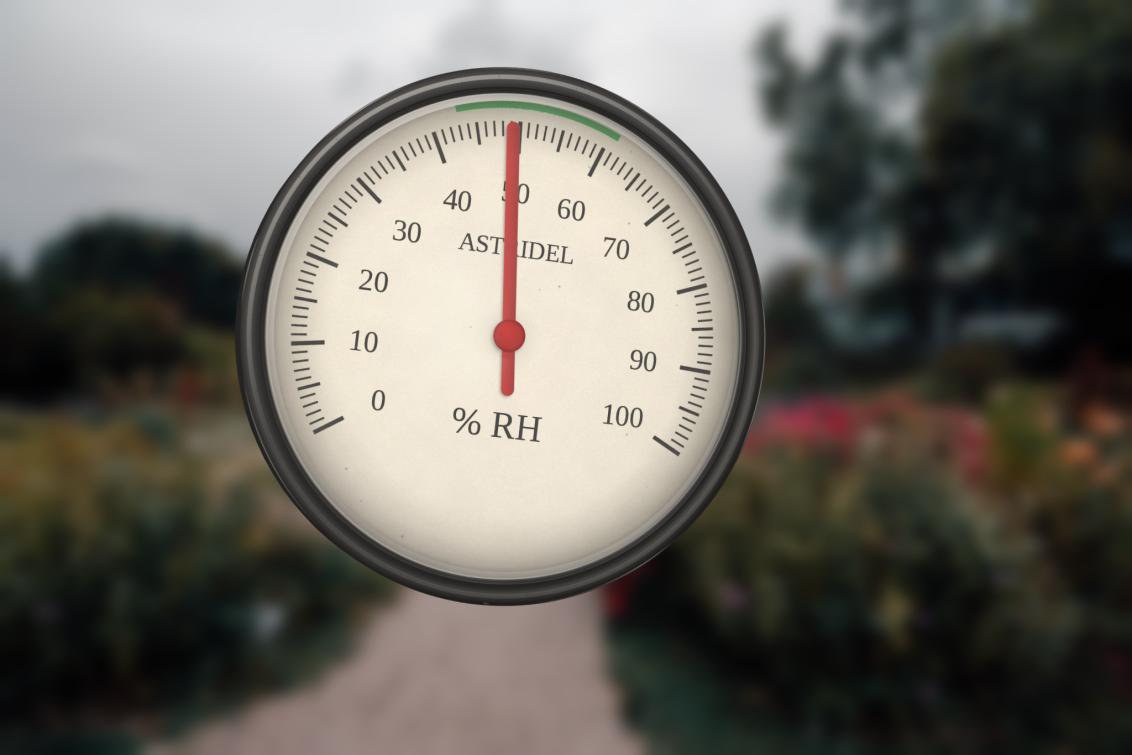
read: 49 %
